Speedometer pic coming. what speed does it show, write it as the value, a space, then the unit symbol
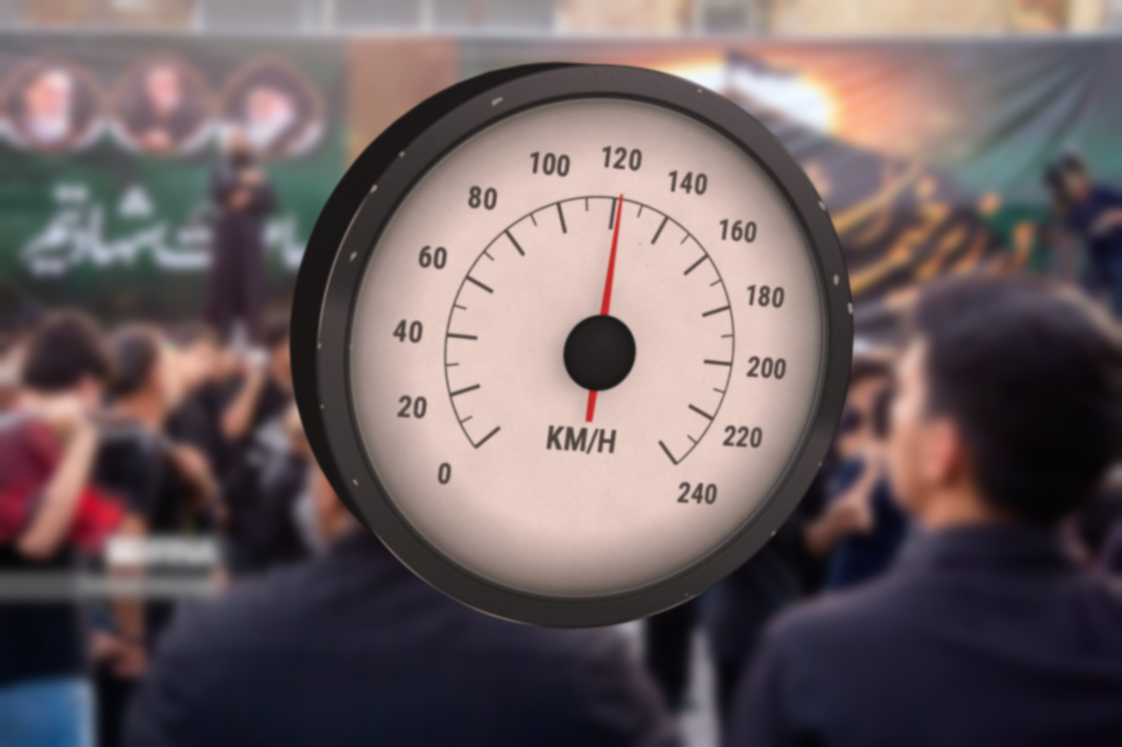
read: 120 km/h
